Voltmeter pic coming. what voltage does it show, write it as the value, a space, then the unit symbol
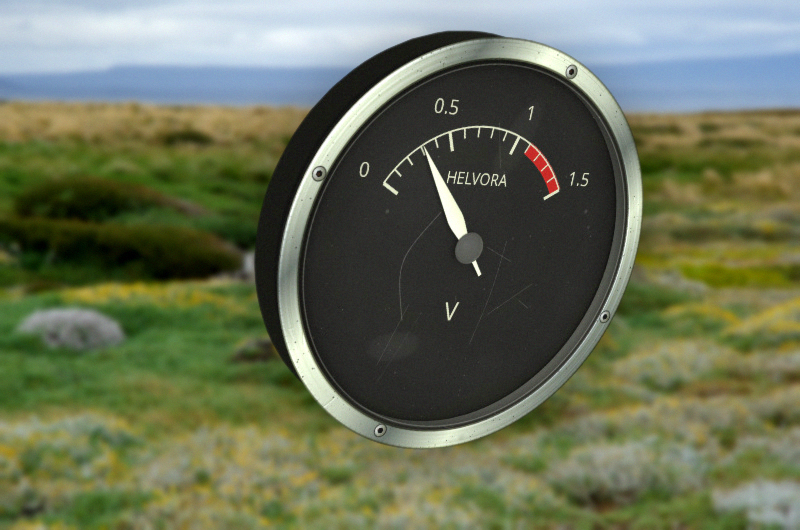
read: 0.3 V
